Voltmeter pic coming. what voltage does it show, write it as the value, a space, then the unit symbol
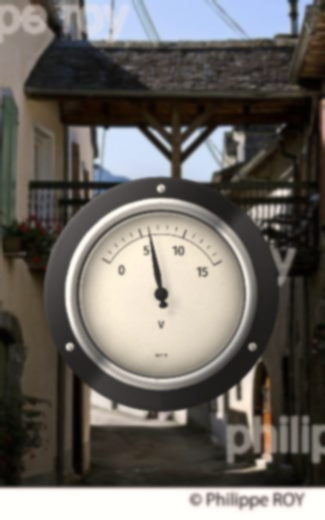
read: 6 V
